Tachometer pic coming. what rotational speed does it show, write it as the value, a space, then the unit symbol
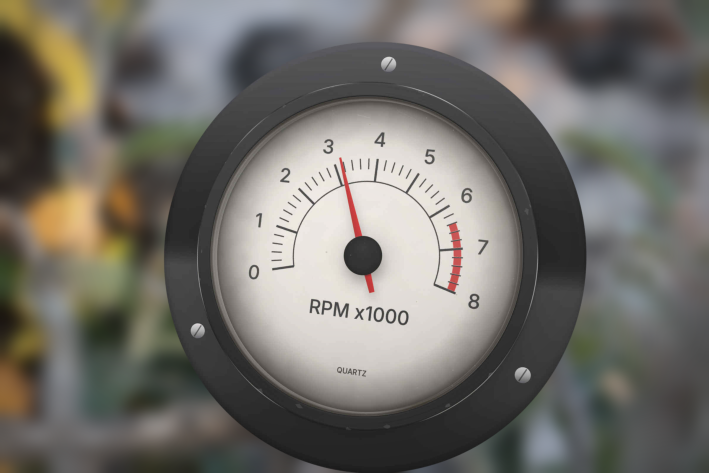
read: 3200 rpm
